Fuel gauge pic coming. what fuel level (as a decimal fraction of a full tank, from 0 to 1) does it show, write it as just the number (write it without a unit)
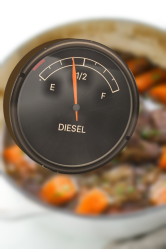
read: 0.375
